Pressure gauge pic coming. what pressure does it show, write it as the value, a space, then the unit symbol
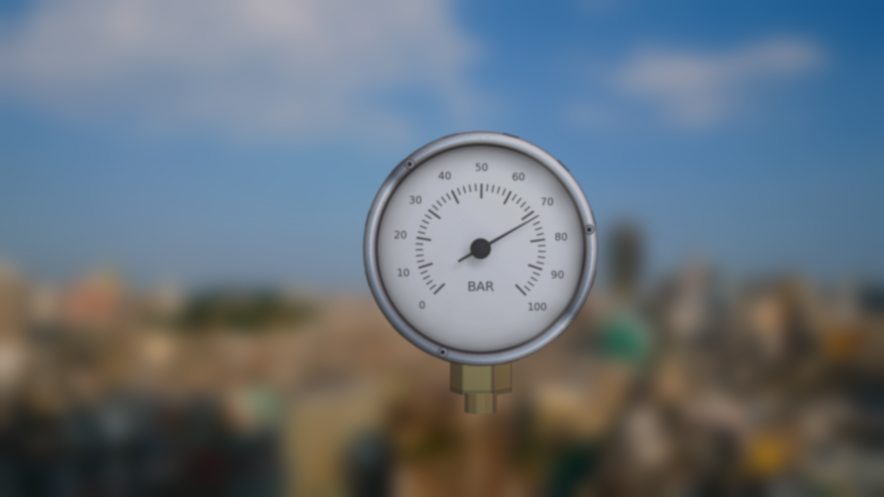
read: 72 bar
